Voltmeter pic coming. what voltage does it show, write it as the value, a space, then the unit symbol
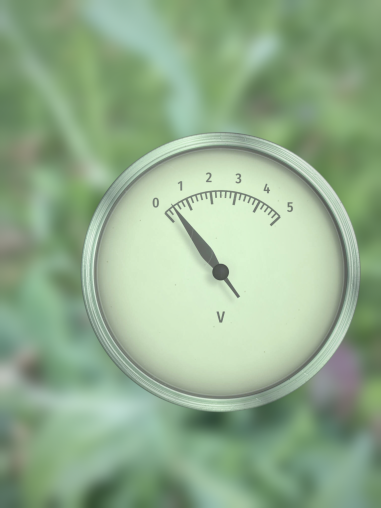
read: 0.4 V
